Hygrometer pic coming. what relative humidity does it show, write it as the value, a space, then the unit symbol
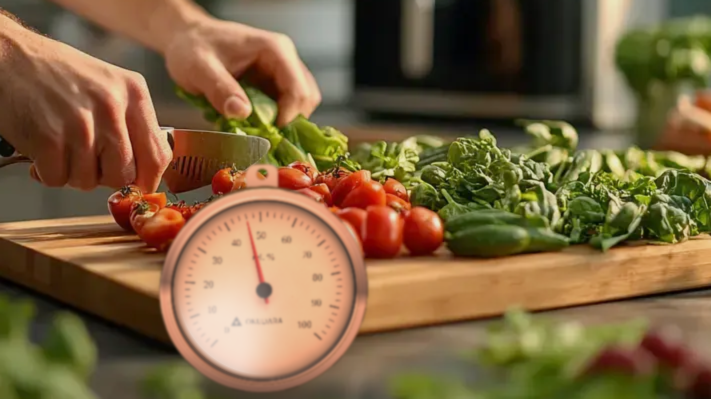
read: 46 %
